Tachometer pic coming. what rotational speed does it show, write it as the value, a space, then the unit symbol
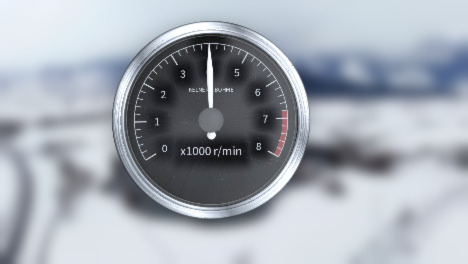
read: 4000 rpm
